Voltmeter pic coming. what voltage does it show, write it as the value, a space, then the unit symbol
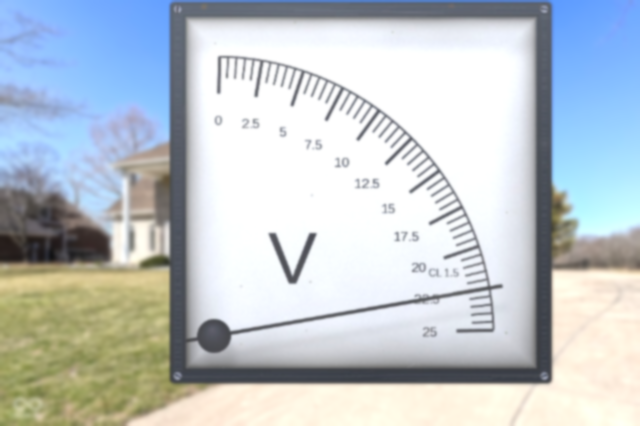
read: 22.5 V
